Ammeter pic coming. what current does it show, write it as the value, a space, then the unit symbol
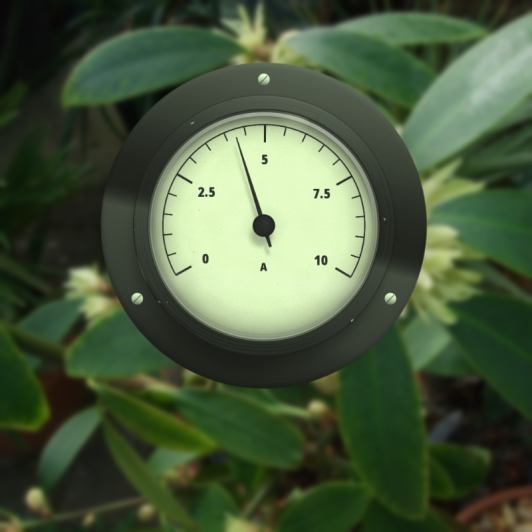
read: 4.25 A
